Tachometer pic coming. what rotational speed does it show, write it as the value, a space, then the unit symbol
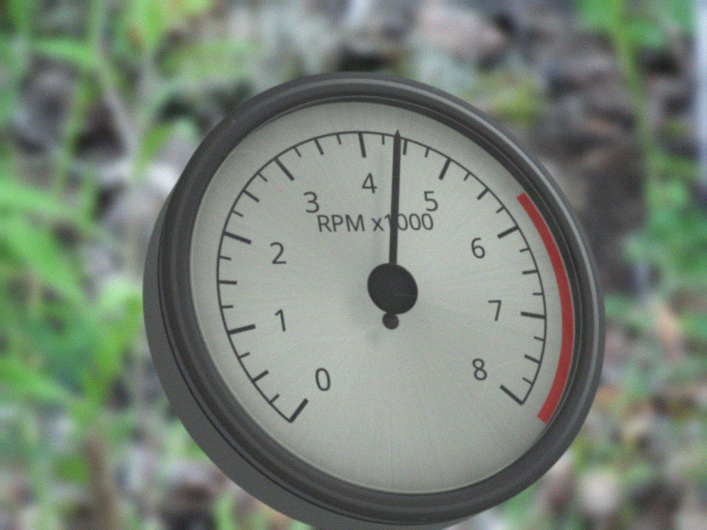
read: 4375 rpm
